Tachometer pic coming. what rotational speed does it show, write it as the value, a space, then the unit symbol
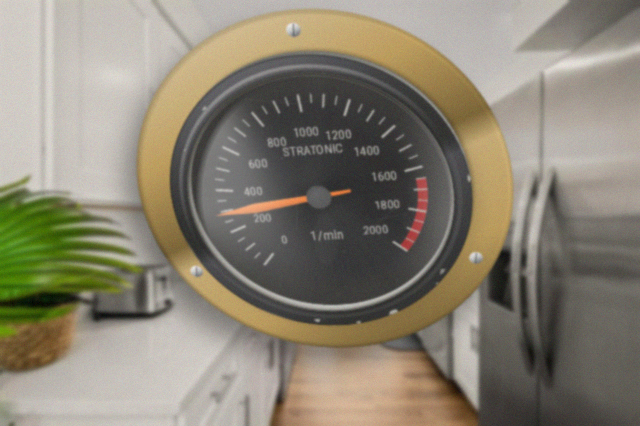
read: 300 rpm
